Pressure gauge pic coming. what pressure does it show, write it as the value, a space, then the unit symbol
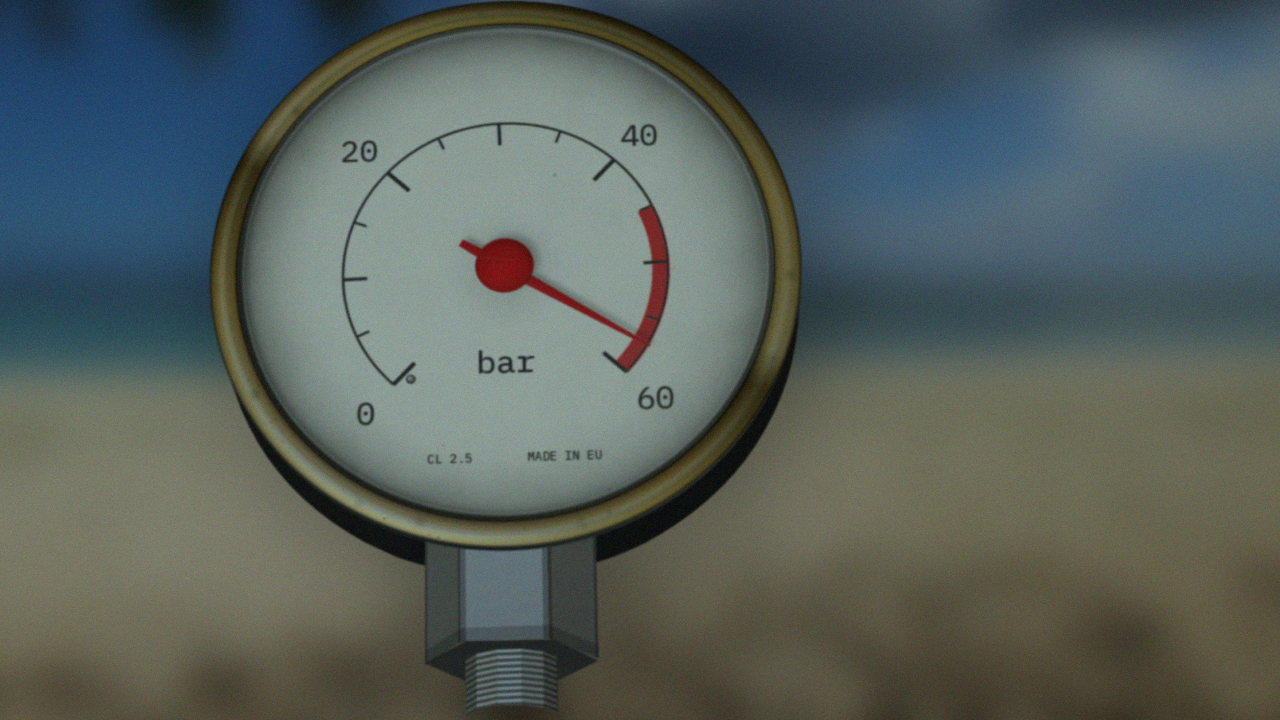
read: 57.5 bar
